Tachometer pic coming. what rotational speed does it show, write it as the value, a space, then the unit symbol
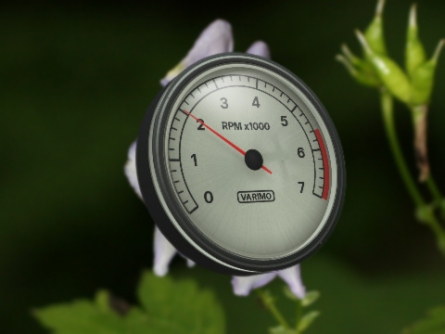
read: 2000 rpm
